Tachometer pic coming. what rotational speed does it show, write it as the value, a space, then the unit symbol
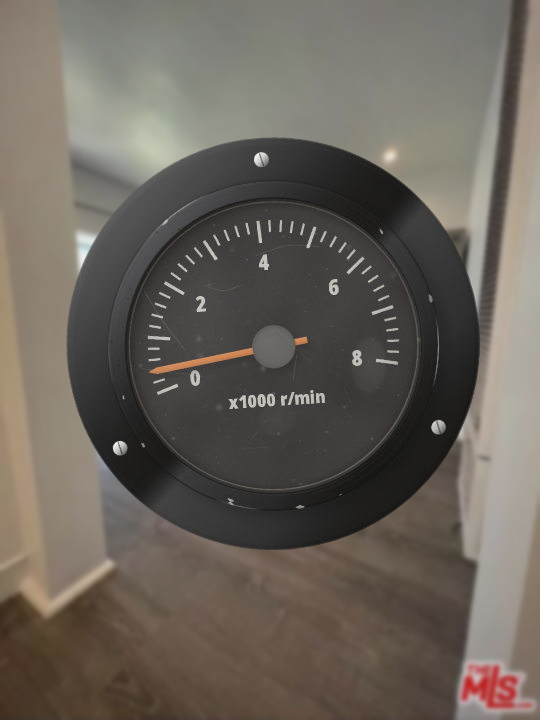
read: 400 rpm
